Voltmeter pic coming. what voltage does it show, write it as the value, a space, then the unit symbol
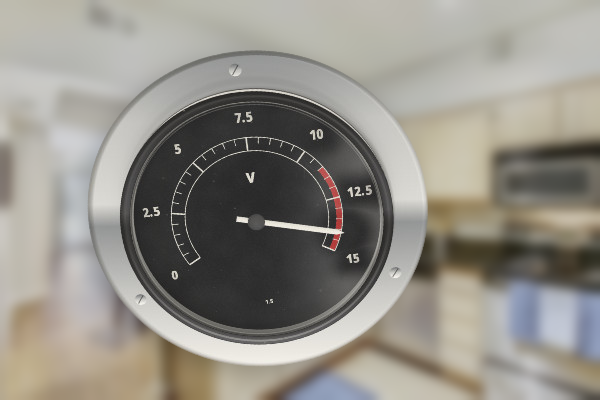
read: 14 V
